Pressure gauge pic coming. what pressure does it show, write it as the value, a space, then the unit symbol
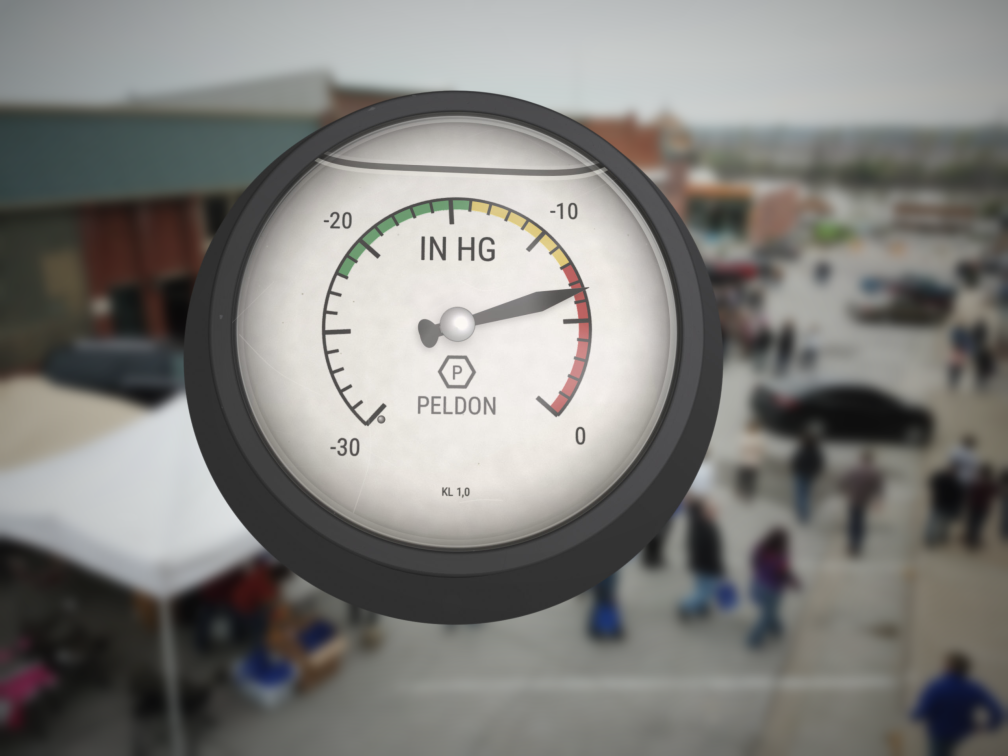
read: -6.5 inHg
